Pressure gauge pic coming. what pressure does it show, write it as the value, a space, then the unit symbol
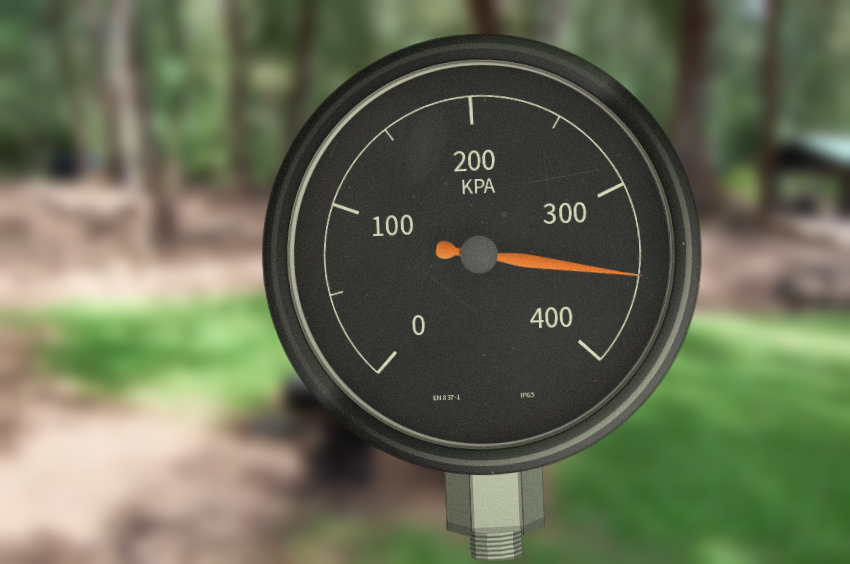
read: 350 kPa
